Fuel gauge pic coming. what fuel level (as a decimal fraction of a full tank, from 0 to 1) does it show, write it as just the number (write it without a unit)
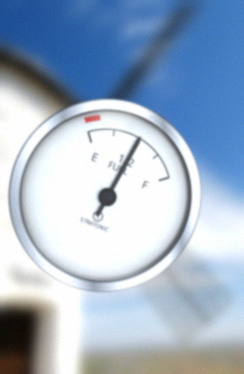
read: 0.5
